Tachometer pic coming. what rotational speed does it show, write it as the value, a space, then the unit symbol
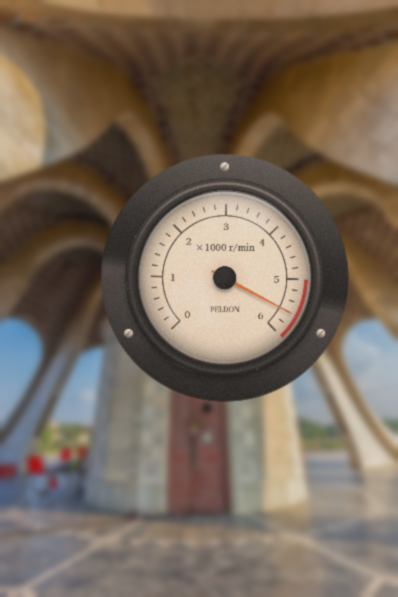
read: 5600 rpm
